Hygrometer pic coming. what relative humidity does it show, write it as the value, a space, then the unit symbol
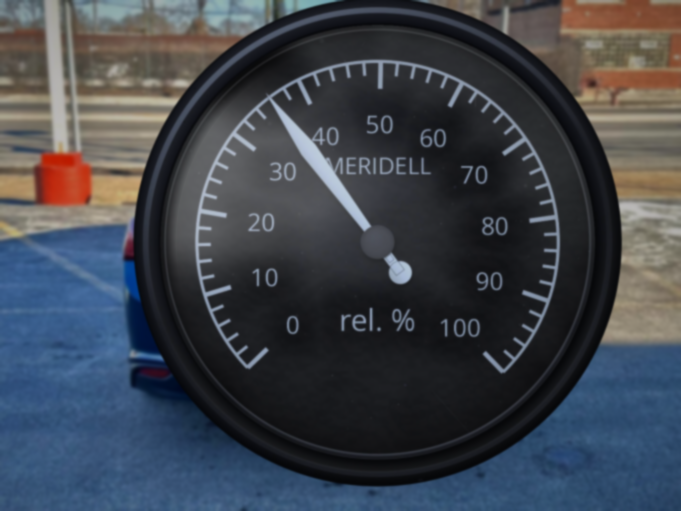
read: 36 %
